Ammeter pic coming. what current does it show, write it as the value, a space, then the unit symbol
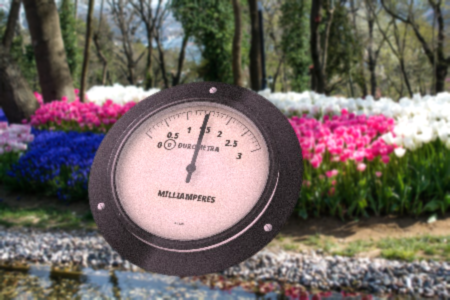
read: 1.5 mA
